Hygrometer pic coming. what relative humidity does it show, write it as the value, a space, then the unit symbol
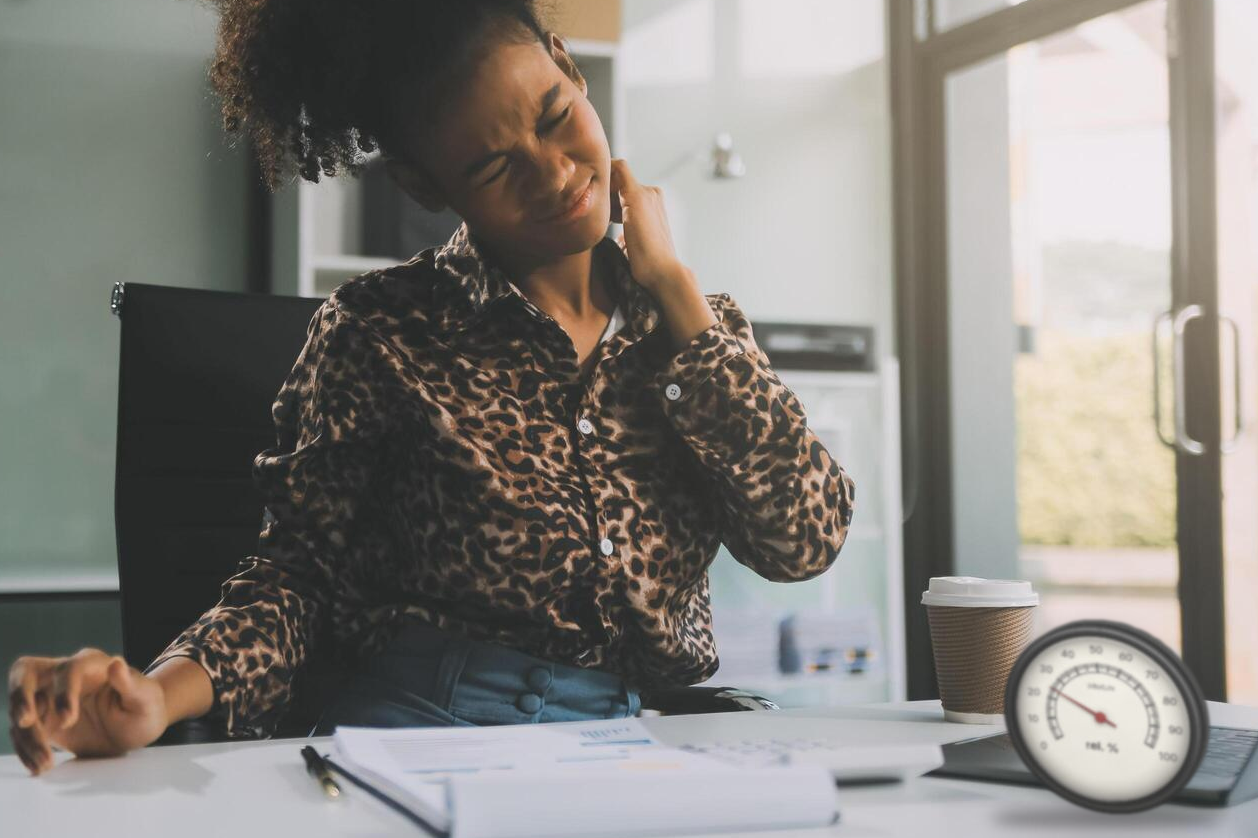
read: 25 %
